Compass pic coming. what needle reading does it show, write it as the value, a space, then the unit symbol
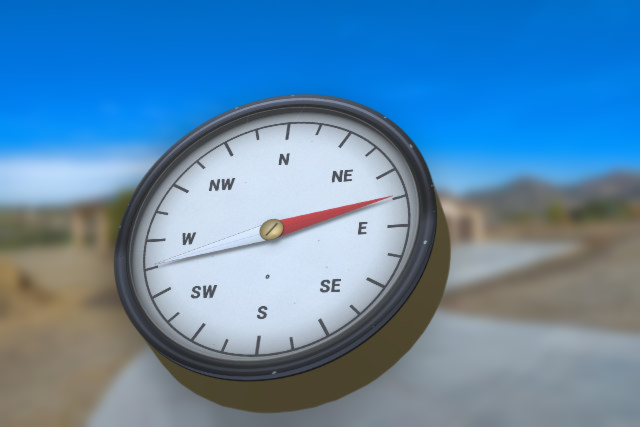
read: 75 °
